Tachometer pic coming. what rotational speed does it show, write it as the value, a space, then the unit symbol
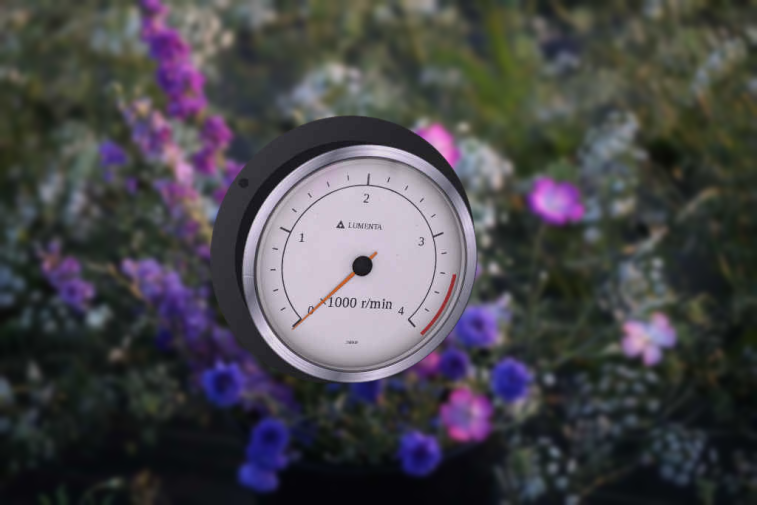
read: 0 rpm
